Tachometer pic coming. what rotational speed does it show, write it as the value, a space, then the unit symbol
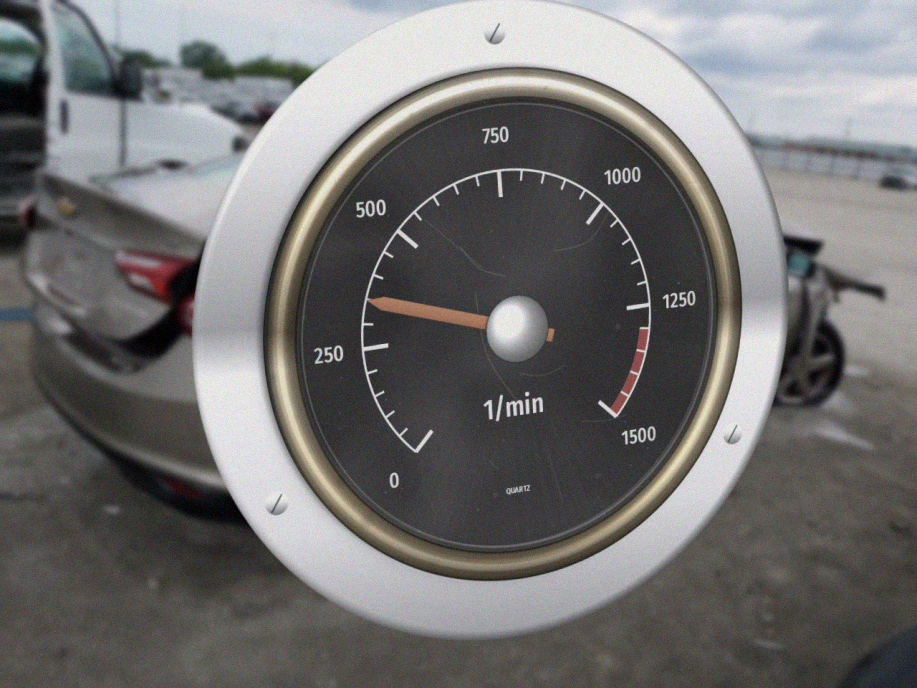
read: 350 rpm
